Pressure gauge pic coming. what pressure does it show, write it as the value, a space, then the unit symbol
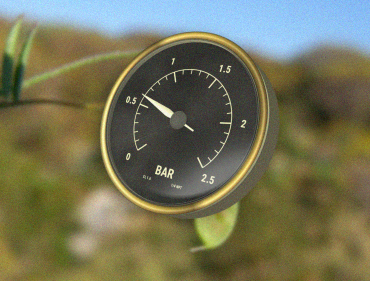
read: 0.6 bar
